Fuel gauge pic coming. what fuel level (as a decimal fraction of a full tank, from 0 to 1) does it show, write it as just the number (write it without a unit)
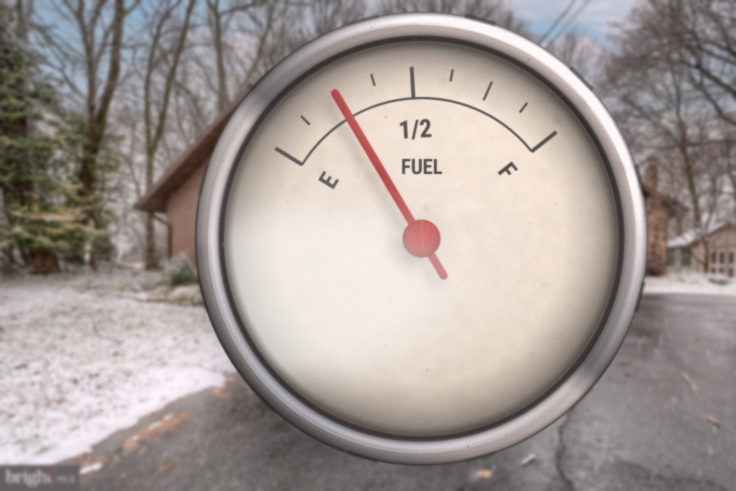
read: 0.25
